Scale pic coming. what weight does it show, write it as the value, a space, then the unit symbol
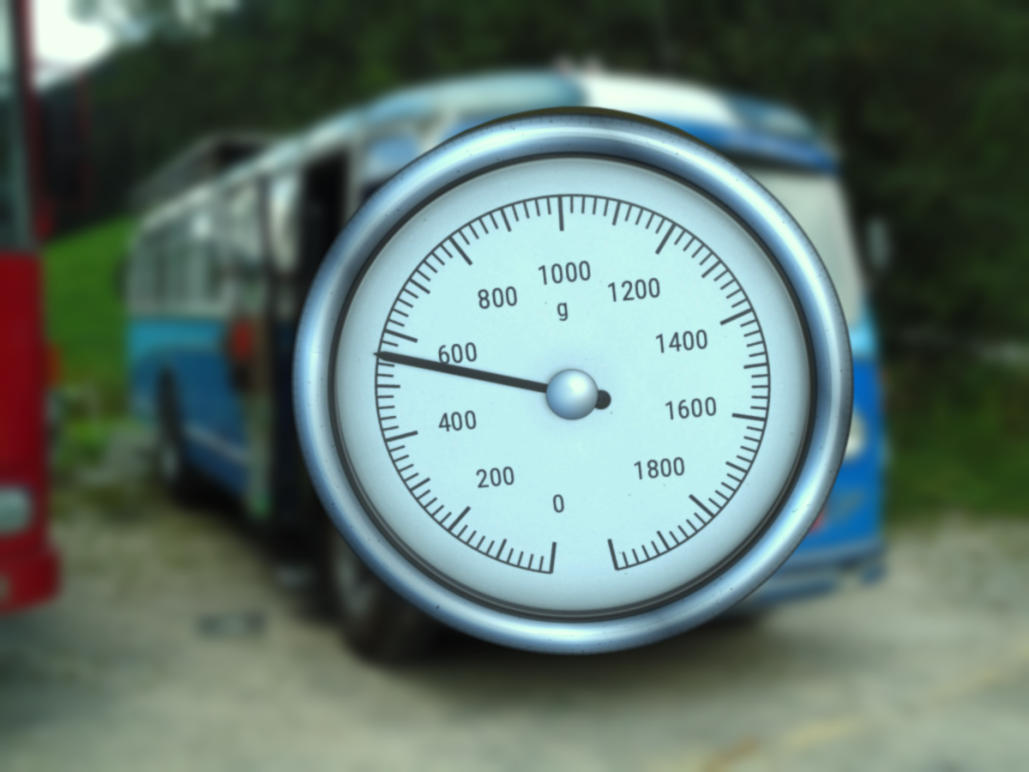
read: 560 g
